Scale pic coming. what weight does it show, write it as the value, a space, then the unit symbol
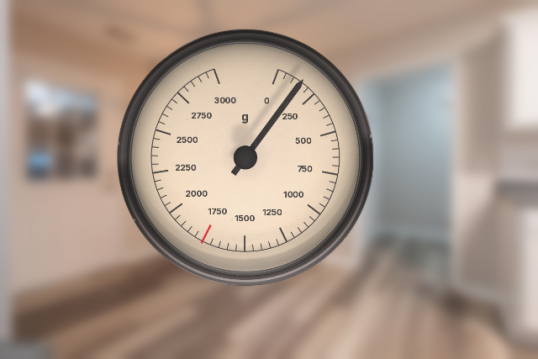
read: 150 g
